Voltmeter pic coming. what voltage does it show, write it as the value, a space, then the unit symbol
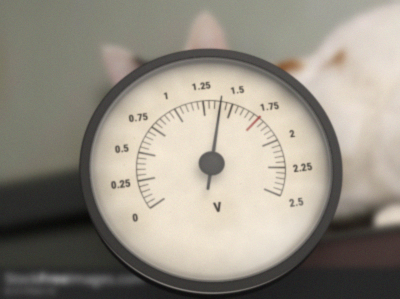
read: 1.4 V
